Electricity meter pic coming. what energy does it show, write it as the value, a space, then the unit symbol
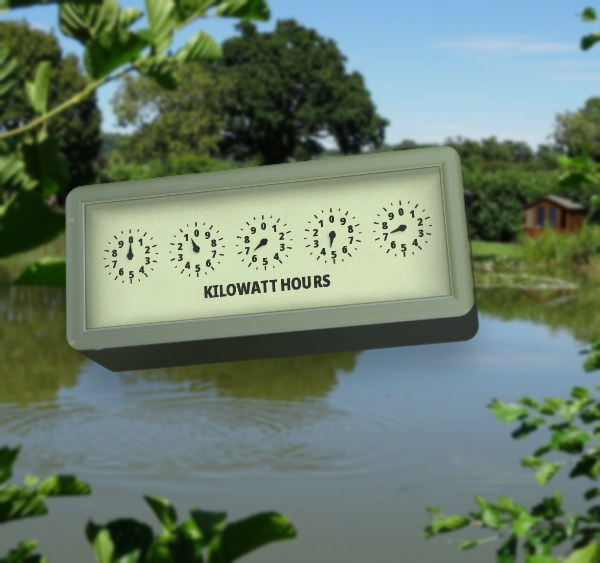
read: 647 kWh
